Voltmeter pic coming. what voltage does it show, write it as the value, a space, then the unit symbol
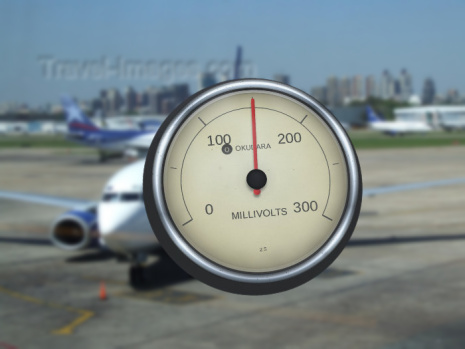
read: 150 mV
